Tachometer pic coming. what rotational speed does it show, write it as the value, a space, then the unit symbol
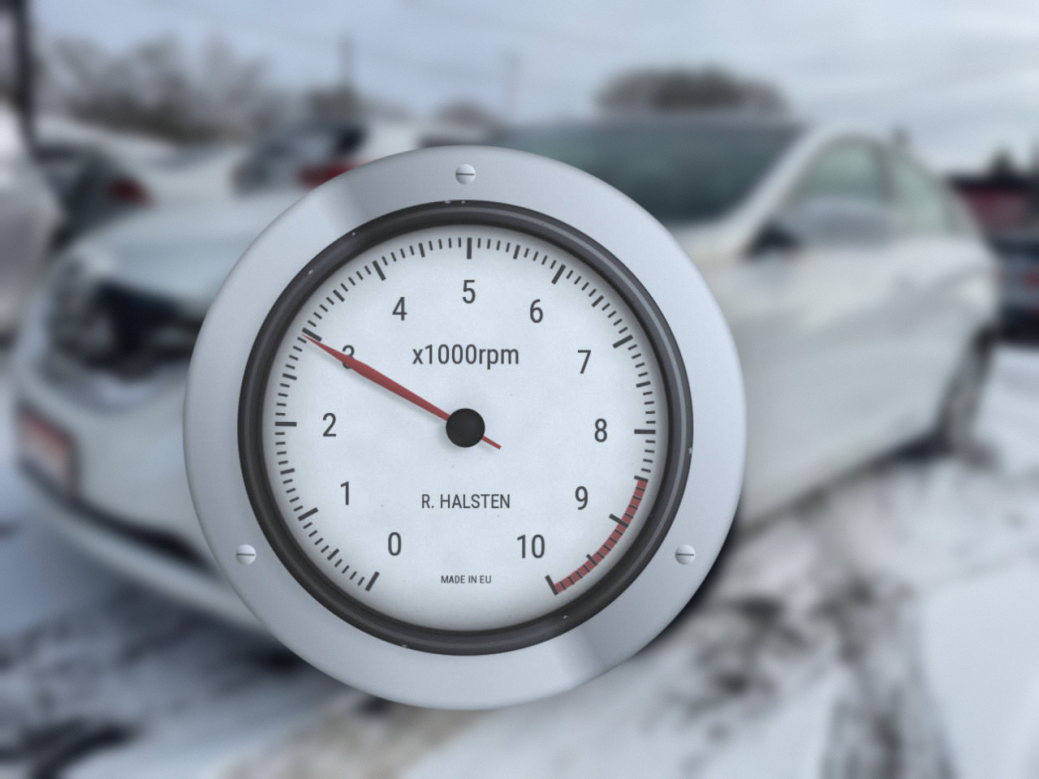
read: 2950 rpm
